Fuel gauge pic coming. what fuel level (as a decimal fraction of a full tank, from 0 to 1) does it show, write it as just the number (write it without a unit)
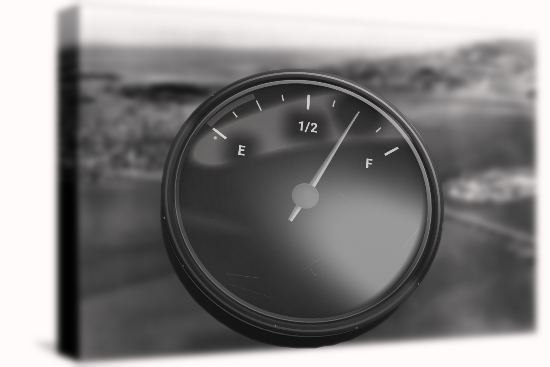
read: 0.75
